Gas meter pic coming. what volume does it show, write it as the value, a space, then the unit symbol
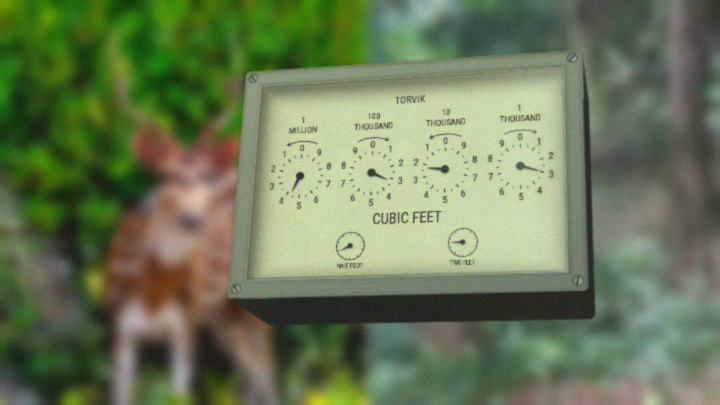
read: 432300 ft³
